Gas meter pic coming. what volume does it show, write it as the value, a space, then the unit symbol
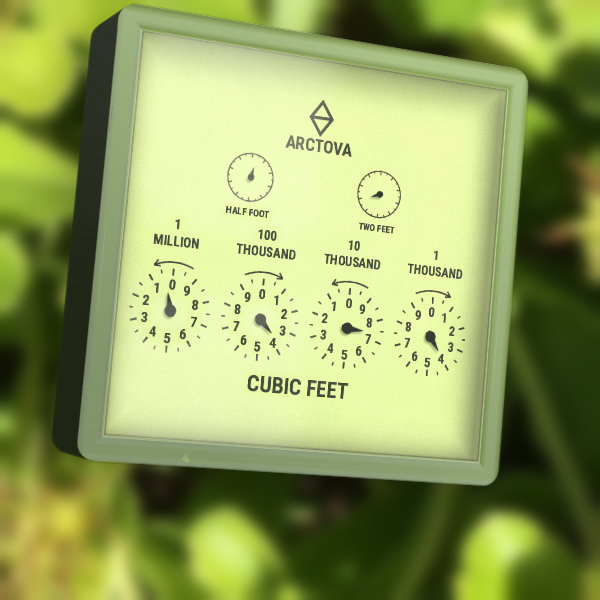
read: 37400 ft³
